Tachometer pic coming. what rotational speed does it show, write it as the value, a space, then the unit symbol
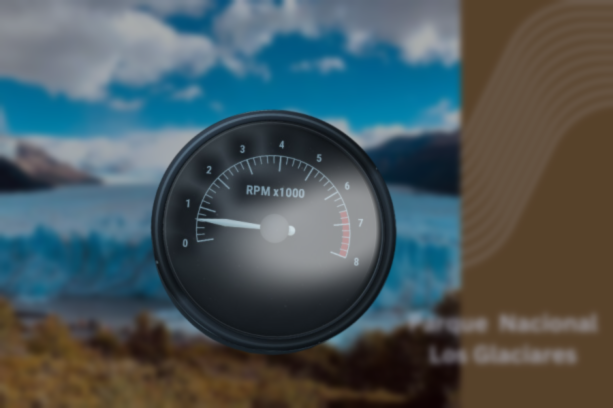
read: 600 rpm
